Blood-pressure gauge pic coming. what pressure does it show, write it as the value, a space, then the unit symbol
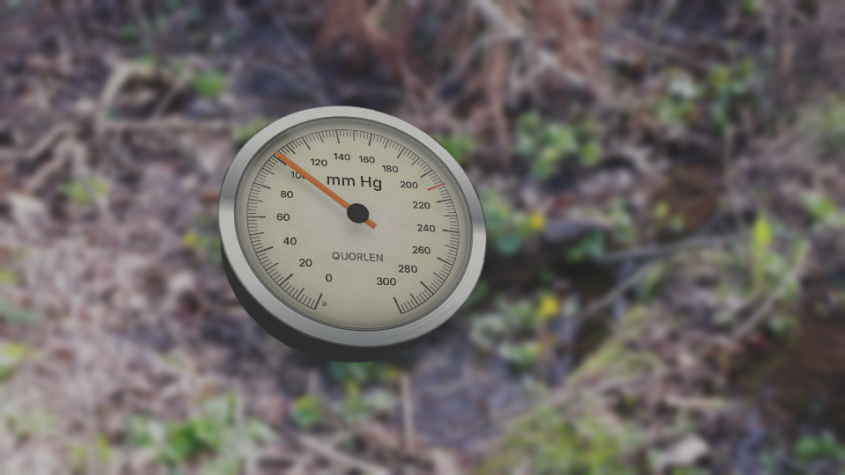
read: 100 mmHg
